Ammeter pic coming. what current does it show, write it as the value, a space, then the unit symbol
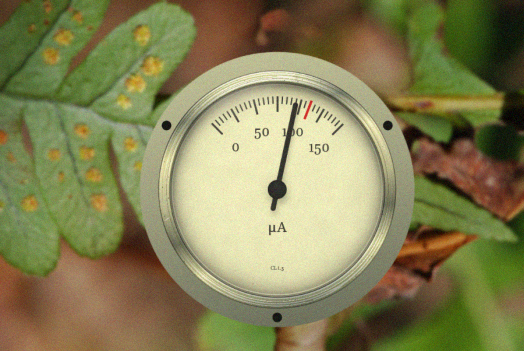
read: 95 µA
